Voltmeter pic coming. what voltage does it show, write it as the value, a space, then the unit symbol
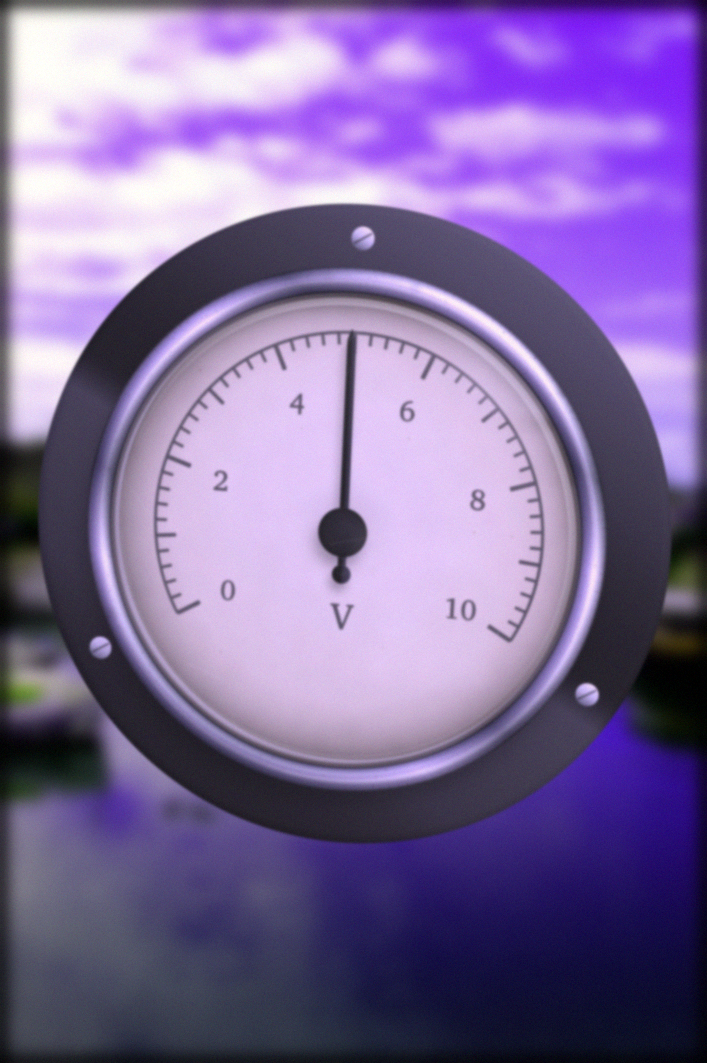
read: 5 V
